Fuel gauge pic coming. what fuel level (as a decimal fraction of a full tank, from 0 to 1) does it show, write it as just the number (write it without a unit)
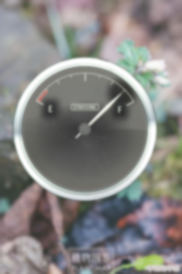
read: 0.875
